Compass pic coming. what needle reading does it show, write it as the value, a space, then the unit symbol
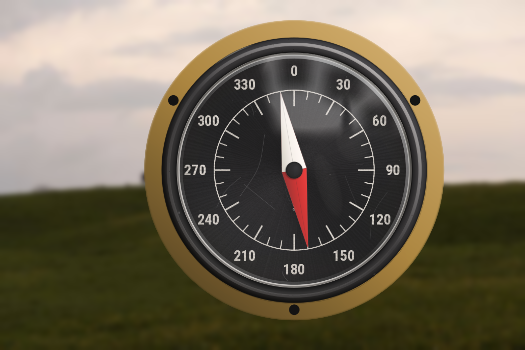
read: 170 °
